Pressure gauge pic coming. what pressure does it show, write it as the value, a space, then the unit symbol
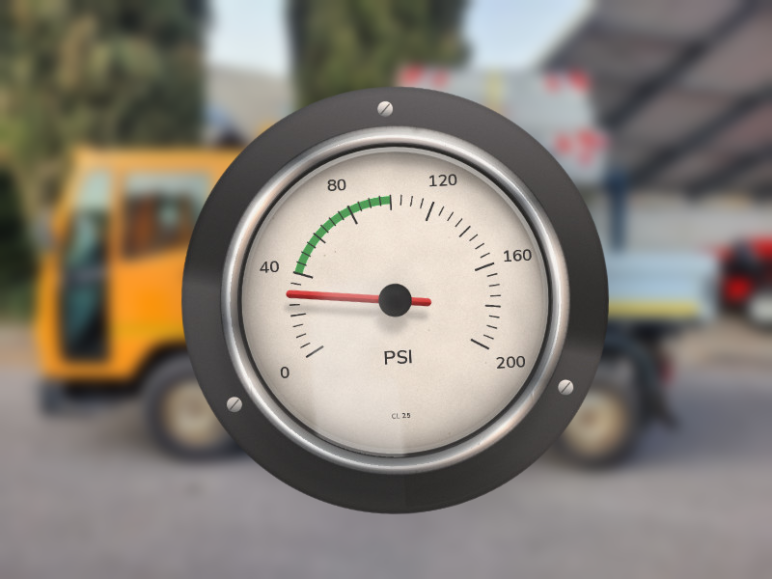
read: 30 psi
